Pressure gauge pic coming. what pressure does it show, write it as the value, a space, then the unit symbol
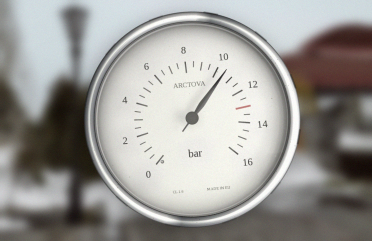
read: 10.5 bar
